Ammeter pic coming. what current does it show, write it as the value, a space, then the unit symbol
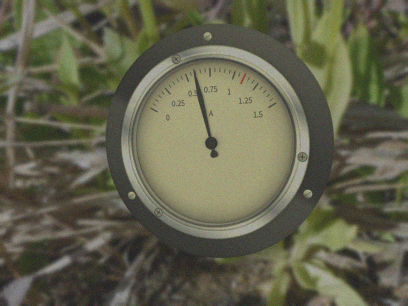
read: 0.6 A
